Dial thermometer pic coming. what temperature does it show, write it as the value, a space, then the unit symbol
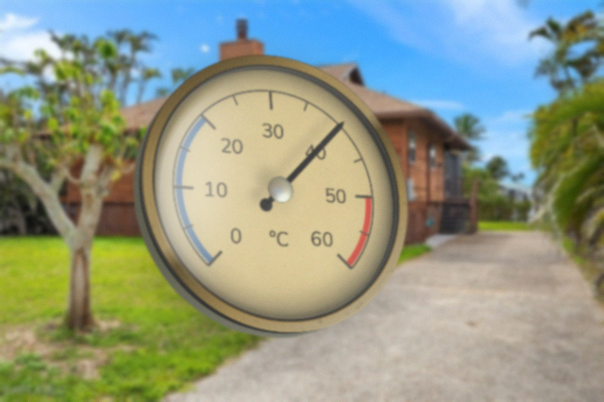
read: 40 °C
